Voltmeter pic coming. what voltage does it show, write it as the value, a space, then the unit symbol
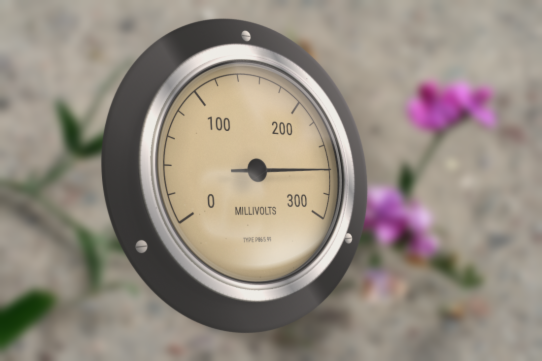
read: 260 mV
